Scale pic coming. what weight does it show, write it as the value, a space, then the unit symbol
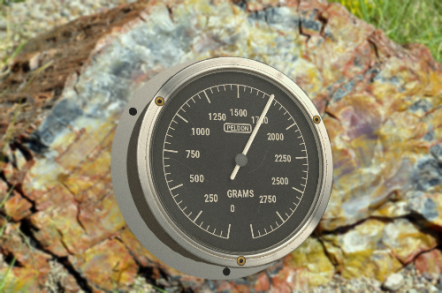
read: 1750 g
